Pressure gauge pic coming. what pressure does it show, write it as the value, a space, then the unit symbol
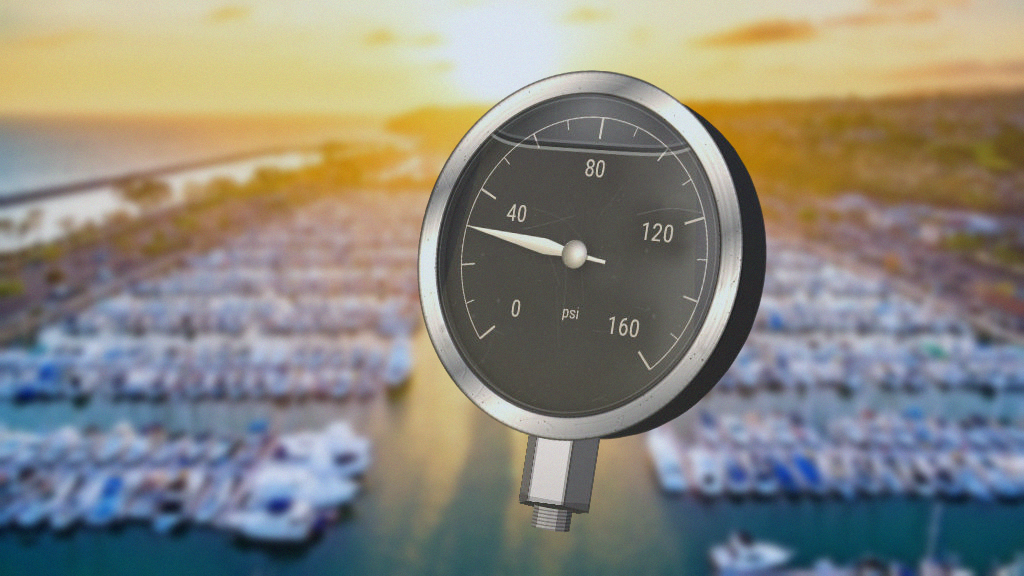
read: 30 psi
